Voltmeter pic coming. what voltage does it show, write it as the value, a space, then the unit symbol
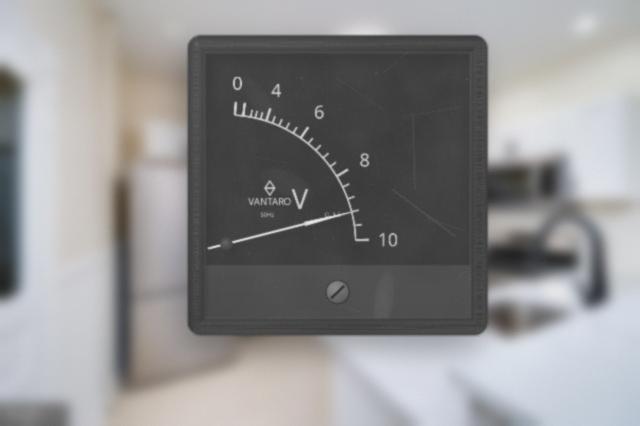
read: 9.2 V
